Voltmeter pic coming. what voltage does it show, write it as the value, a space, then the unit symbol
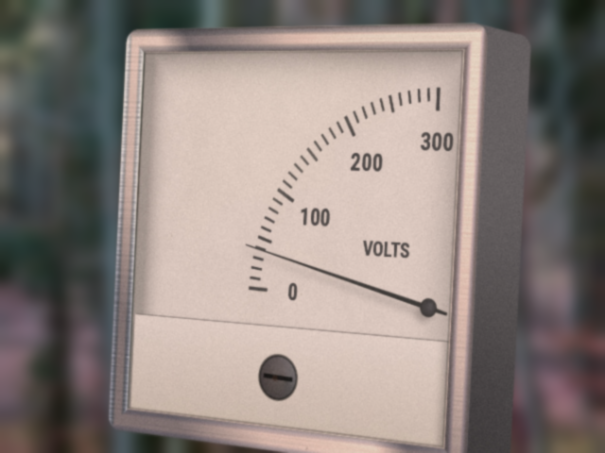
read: 40 V
